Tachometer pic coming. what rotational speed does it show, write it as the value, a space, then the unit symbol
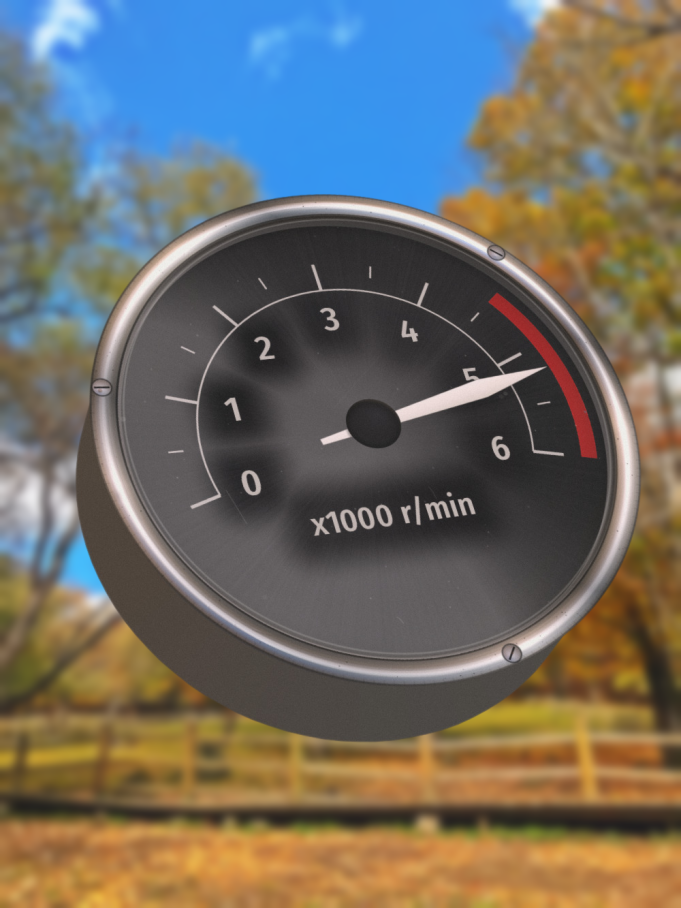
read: 5250 rpm
